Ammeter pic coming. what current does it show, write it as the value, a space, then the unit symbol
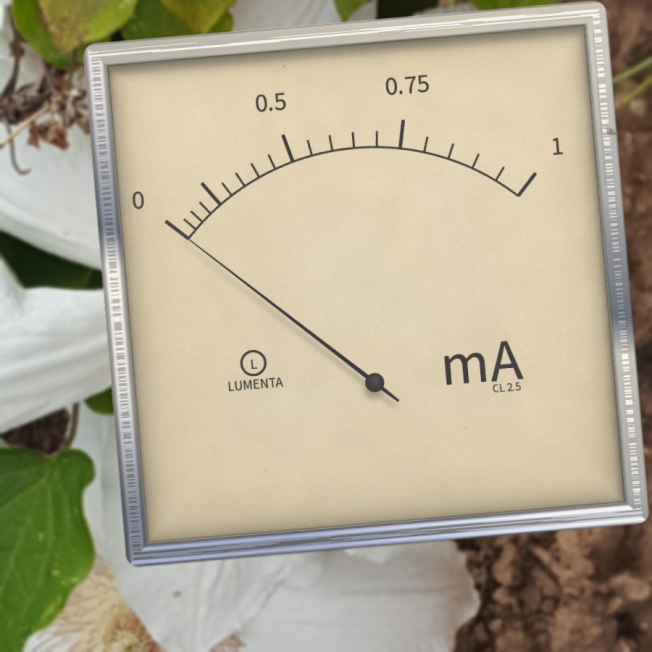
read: 0 mA
